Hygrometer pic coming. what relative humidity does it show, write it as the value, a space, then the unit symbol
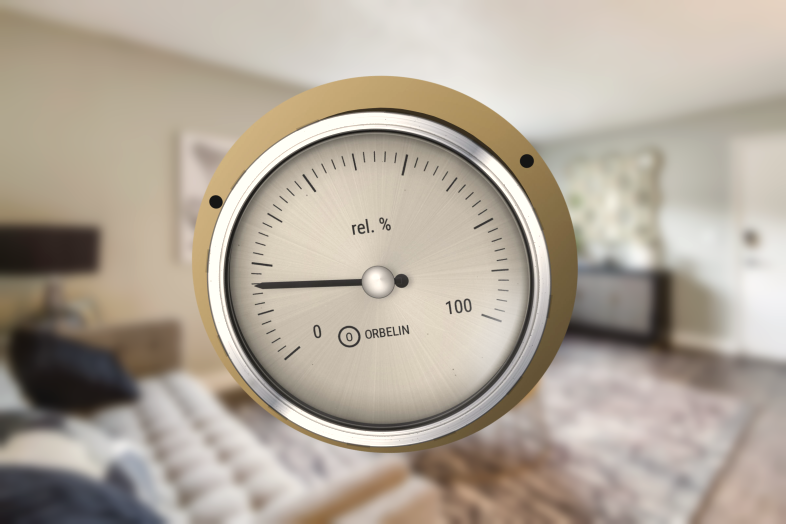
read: 16 %
